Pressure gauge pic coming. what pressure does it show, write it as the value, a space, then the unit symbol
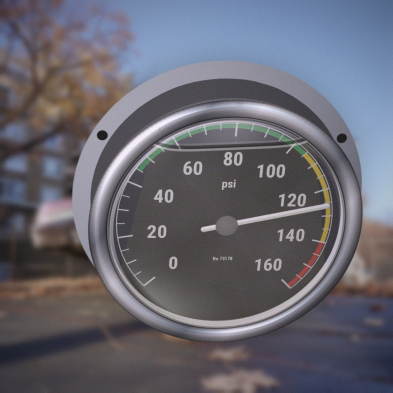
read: 125 psi
